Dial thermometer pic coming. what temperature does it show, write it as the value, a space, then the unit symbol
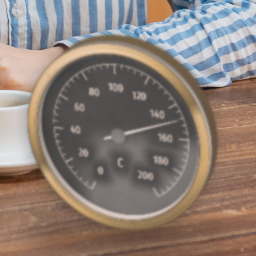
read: 148 °C
